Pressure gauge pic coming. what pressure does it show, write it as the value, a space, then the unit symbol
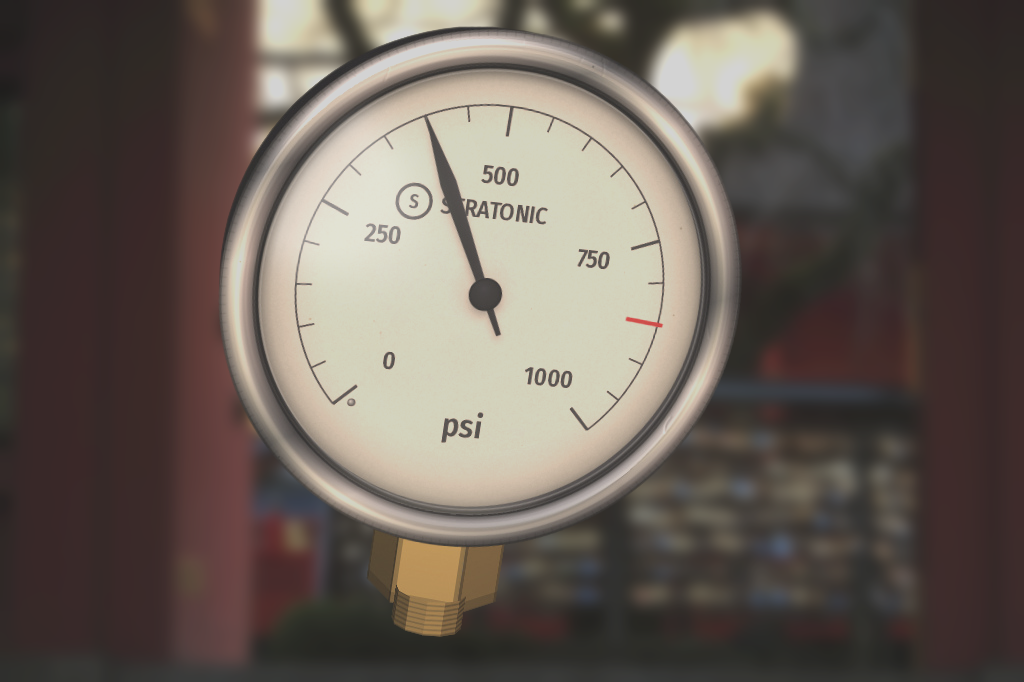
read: 400 psi
